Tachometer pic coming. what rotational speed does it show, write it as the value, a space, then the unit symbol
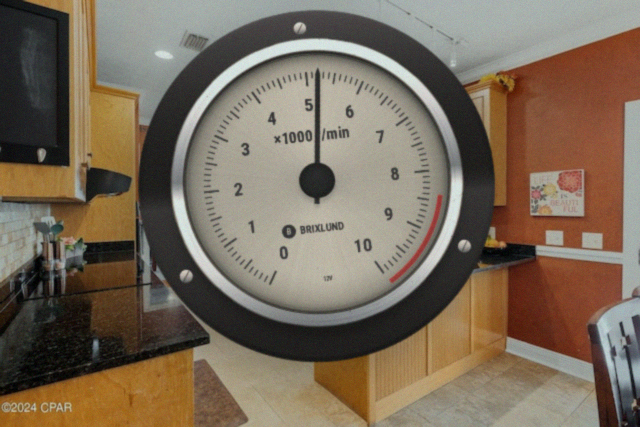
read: 5200 rpm
